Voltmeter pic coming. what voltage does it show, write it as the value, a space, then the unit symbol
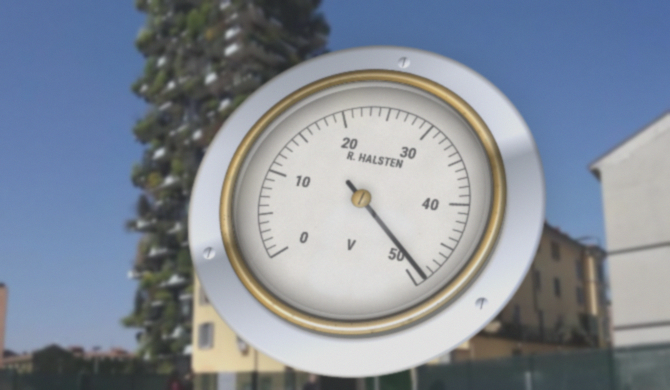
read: 49 V
